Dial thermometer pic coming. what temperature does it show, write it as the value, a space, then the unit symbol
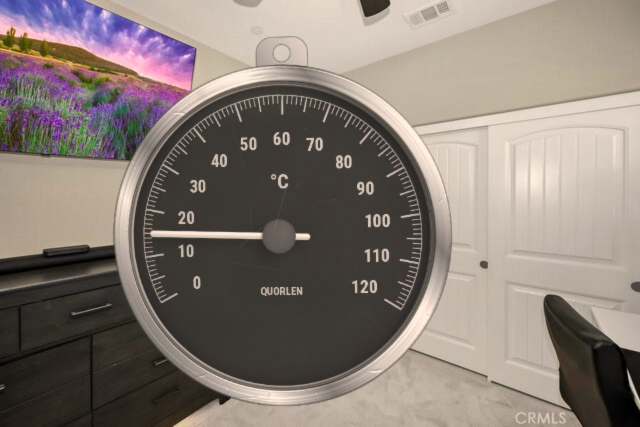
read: 15 °C
